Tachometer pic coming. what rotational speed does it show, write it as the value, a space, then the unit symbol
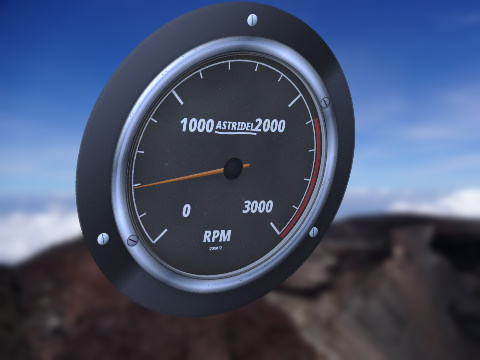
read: 400 rpm
